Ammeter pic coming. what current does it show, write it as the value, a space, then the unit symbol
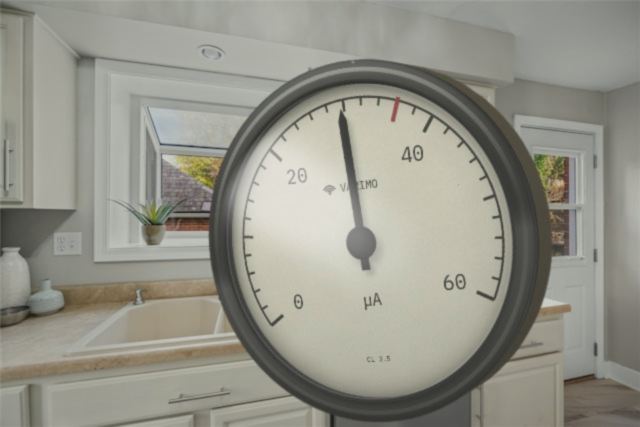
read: 30 µA
